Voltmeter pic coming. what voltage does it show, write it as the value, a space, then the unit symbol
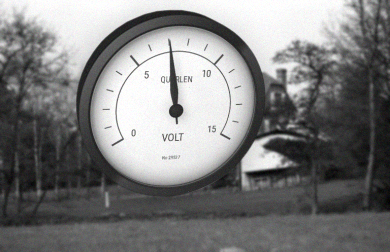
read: 7 V
